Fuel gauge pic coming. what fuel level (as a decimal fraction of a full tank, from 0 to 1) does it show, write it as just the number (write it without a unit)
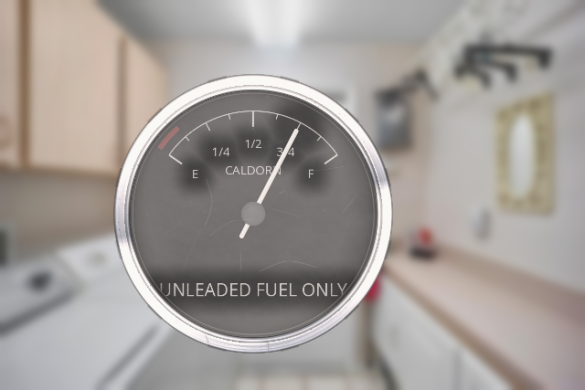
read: 0.75
